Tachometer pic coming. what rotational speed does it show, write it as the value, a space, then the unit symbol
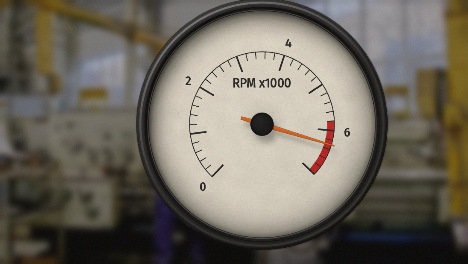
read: 6300 rpm
